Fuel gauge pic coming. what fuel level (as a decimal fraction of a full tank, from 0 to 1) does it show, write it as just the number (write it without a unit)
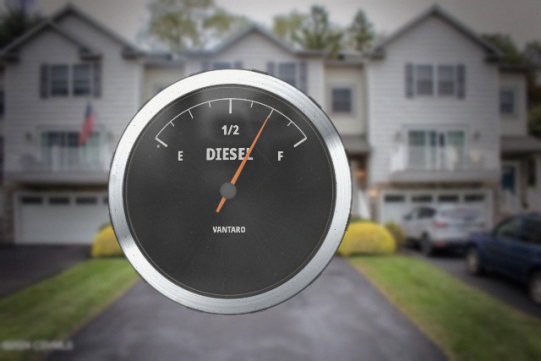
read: 0.75
